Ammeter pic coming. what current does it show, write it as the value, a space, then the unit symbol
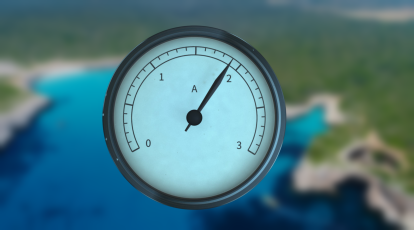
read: 1.9 A
